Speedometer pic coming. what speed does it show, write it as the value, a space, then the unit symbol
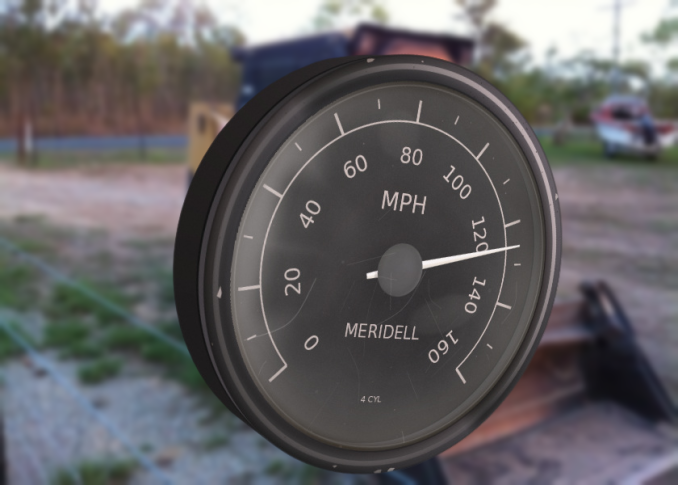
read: 125 mph
